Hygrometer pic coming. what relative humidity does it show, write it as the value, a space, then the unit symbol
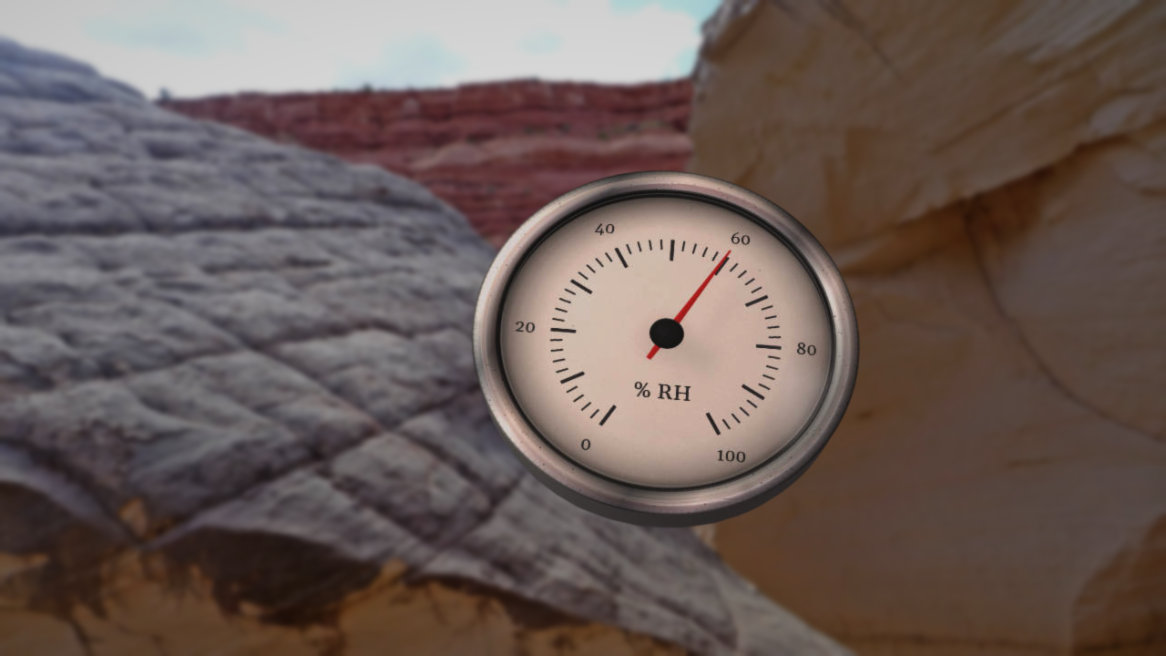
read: 60 %
